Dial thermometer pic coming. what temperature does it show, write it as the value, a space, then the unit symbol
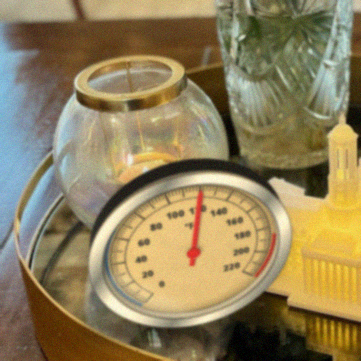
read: 120 °F
